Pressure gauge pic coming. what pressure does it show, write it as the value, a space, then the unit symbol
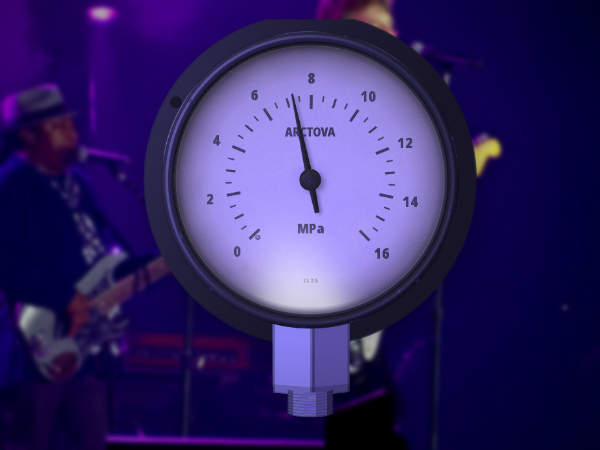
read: 7.25 MPa
